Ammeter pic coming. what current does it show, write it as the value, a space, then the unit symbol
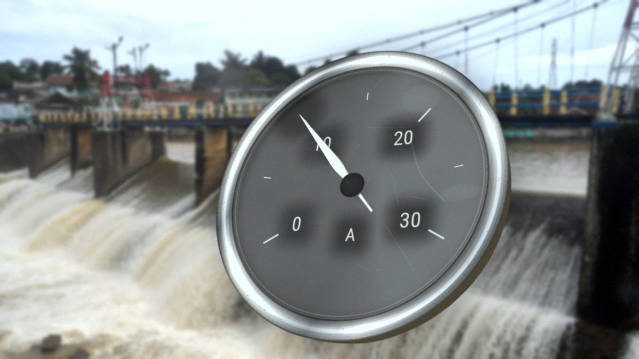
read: 10 A
